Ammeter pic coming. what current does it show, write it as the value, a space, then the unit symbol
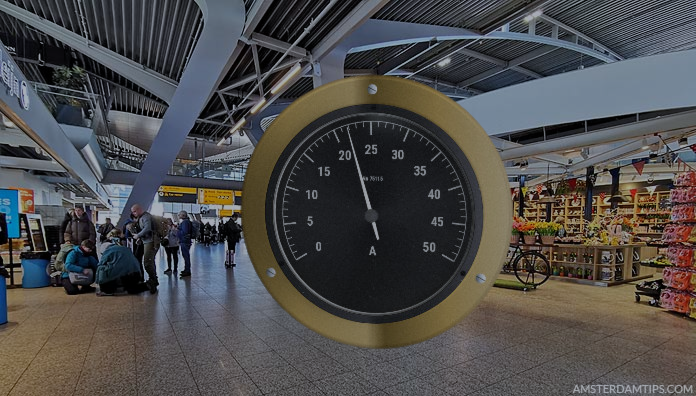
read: 22 A
